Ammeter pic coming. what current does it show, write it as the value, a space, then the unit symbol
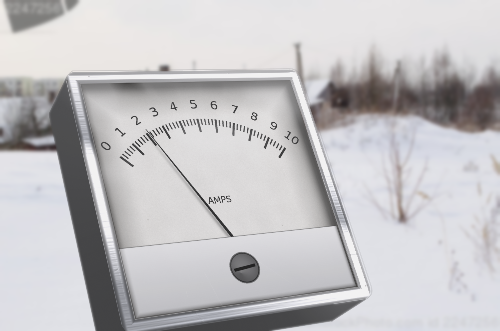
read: 2 A
